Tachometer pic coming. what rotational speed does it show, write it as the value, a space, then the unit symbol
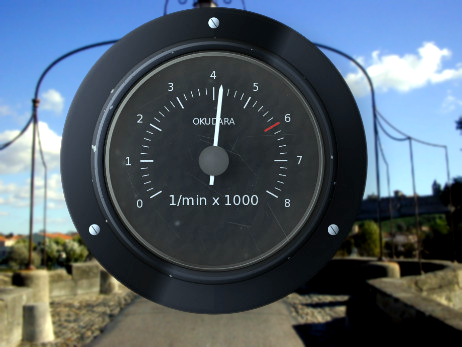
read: 4200 rpm
